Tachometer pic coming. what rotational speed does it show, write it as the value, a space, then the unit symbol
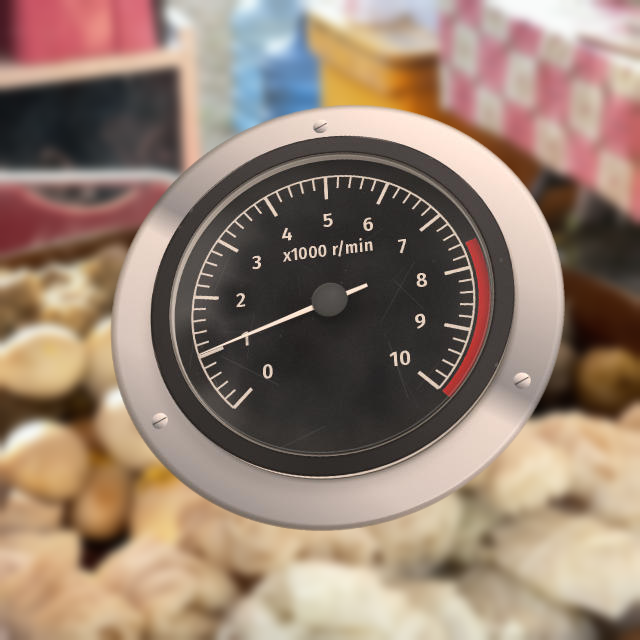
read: 1000 rpm
